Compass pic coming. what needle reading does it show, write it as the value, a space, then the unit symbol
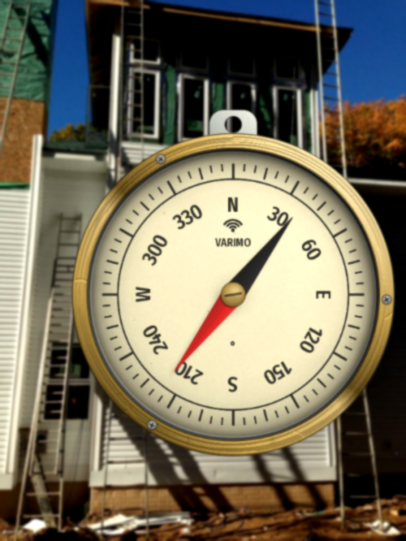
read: 217.5 °
